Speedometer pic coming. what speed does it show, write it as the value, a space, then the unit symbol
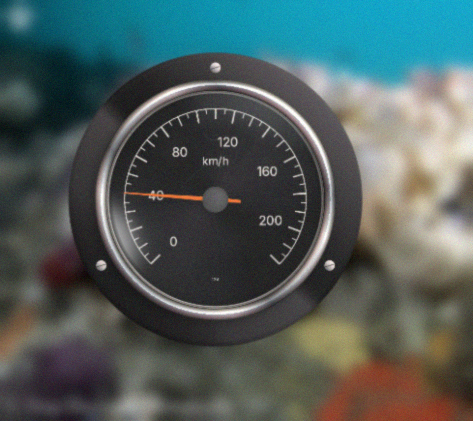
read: 40 km/h
